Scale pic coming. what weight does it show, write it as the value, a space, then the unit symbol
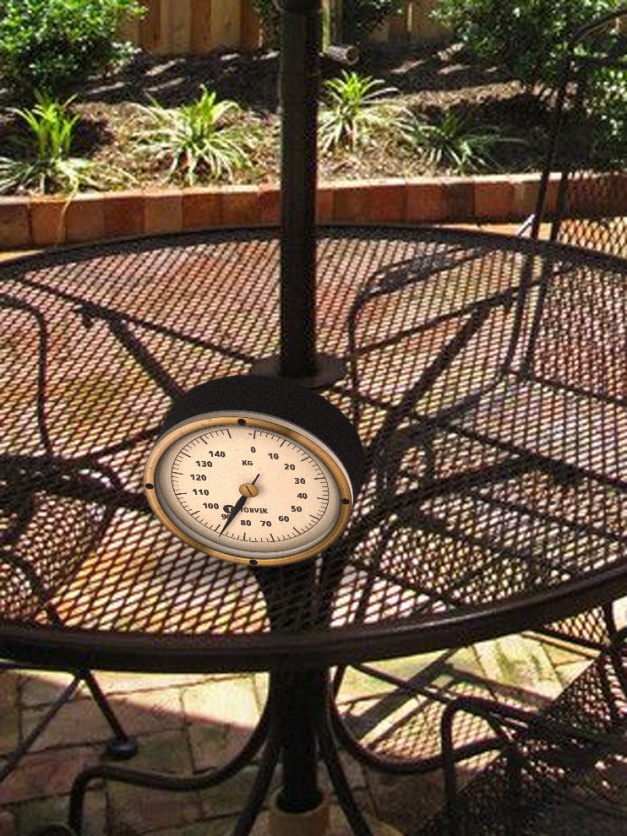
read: 88 kg
